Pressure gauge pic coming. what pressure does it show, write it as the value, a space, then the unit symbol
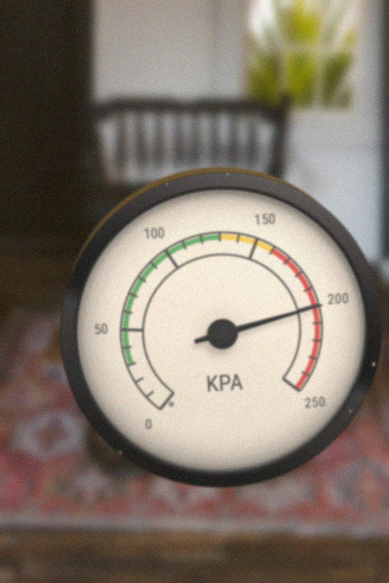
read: 200 kPa
